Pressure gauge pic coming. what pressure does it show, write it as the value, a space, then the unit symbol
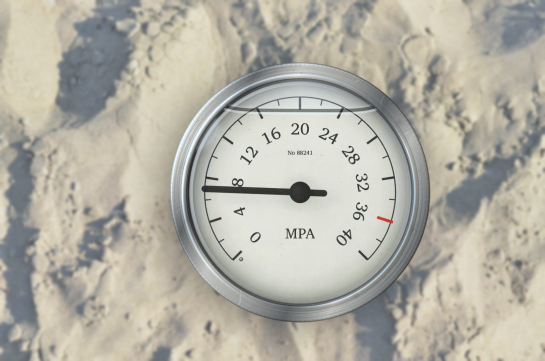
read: 7 MPa
